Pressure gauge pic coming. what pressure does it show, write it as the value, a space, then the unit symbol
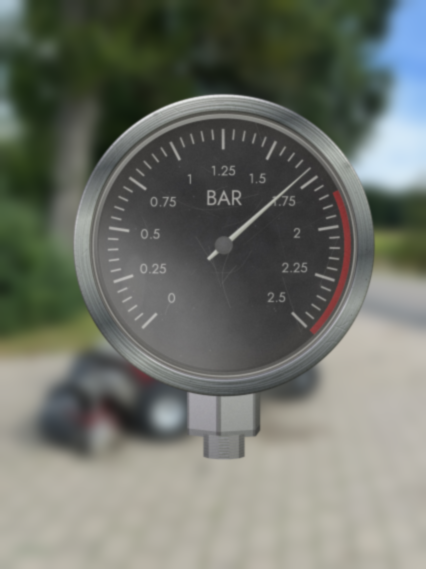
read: 1.7 bar
